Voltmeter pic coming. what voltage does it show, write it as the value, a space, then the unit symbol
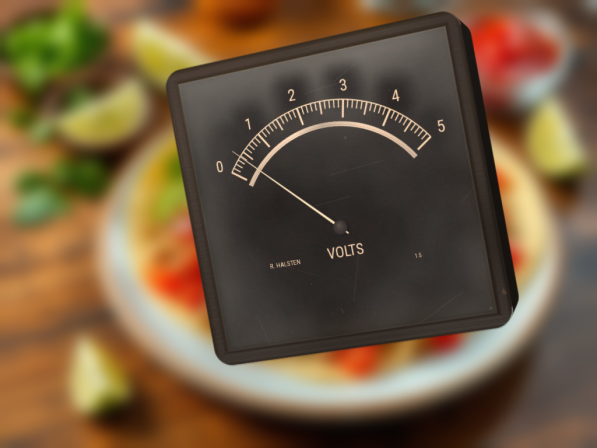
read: 0.4 V
